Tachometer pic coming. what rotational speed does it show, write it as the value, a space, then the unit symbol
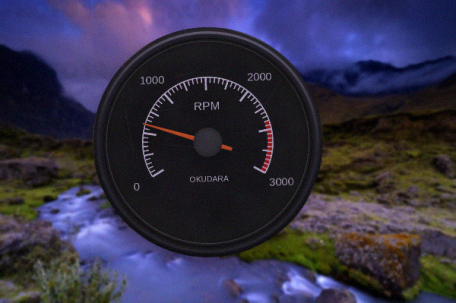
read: 600 rpm
